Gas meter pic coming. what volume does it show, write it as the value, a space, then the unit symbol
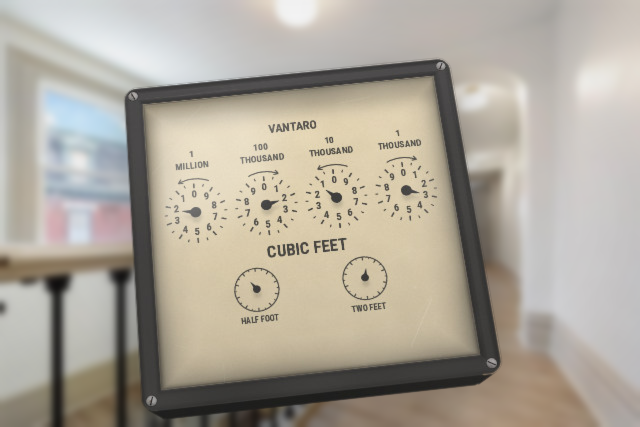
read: 221300 ft³
